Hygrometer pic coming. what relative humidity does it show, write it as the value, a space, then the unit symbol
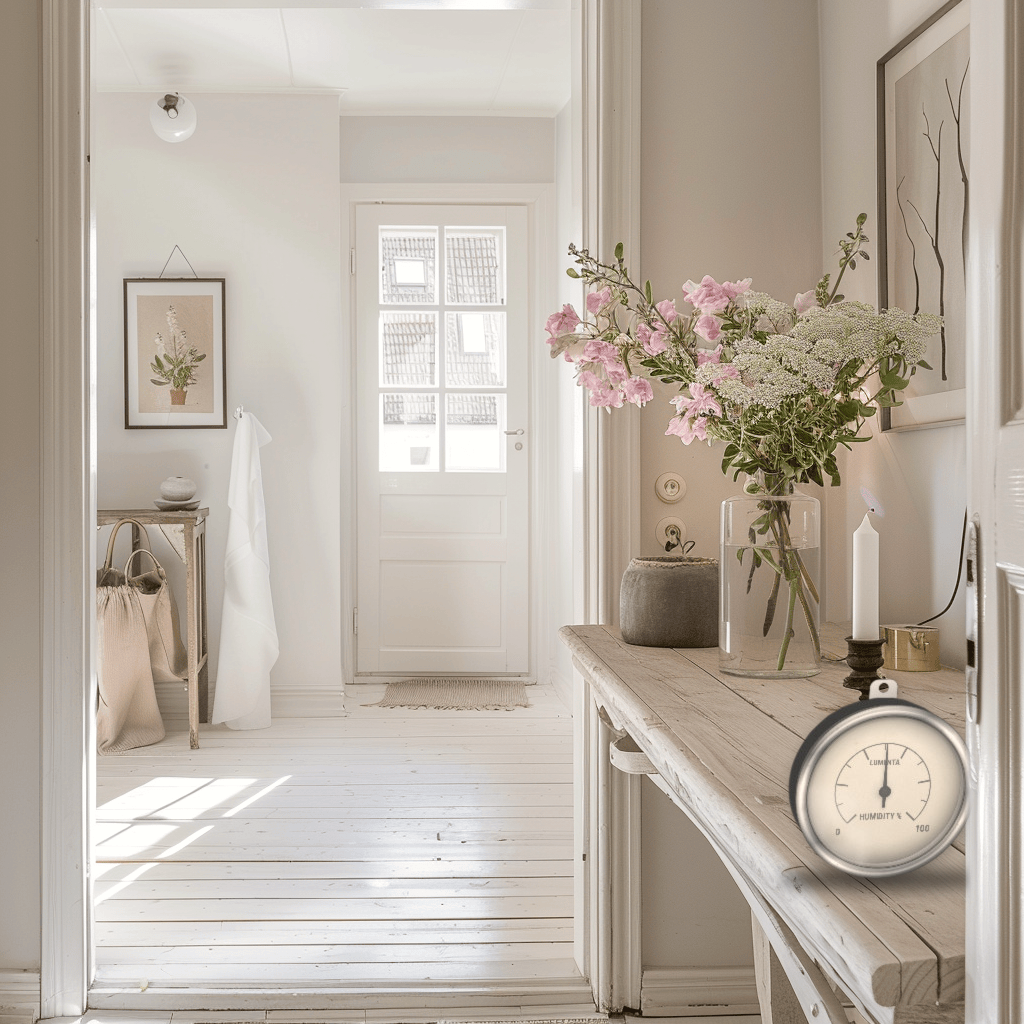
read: 50 %
